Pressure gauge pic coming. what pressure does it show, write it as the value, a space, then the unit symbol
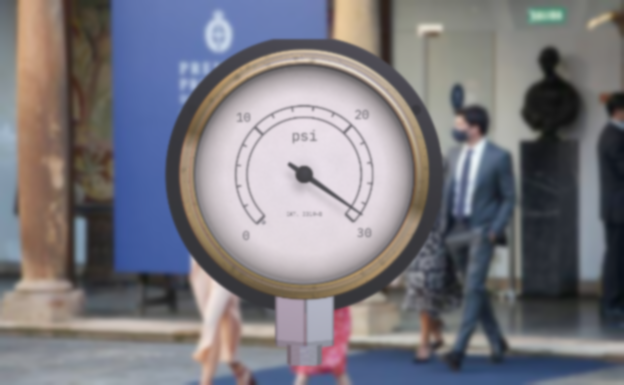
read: 29 psi
